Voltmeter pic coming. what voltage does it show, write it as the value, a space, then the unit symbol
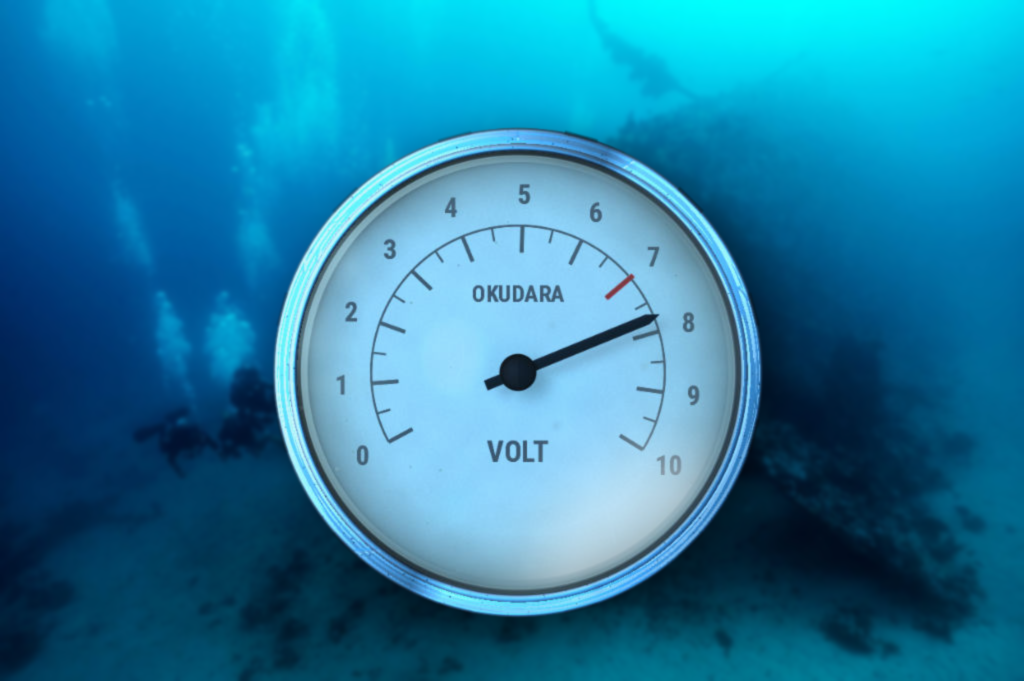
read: 7.75 V
